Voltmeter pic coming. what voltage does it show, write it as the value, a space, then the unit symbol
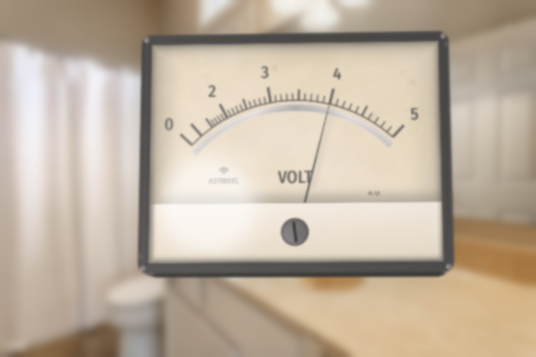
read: 4 V
